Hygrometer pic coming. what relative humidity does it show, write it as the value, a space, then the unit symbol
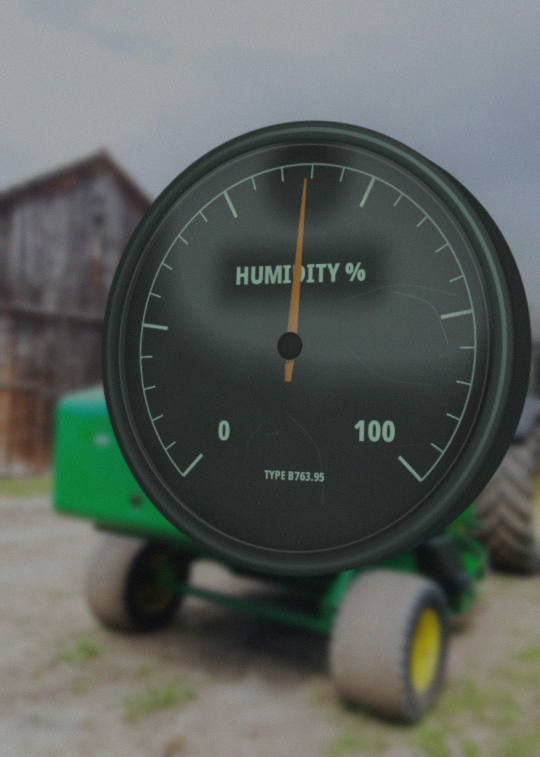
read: 52 %
